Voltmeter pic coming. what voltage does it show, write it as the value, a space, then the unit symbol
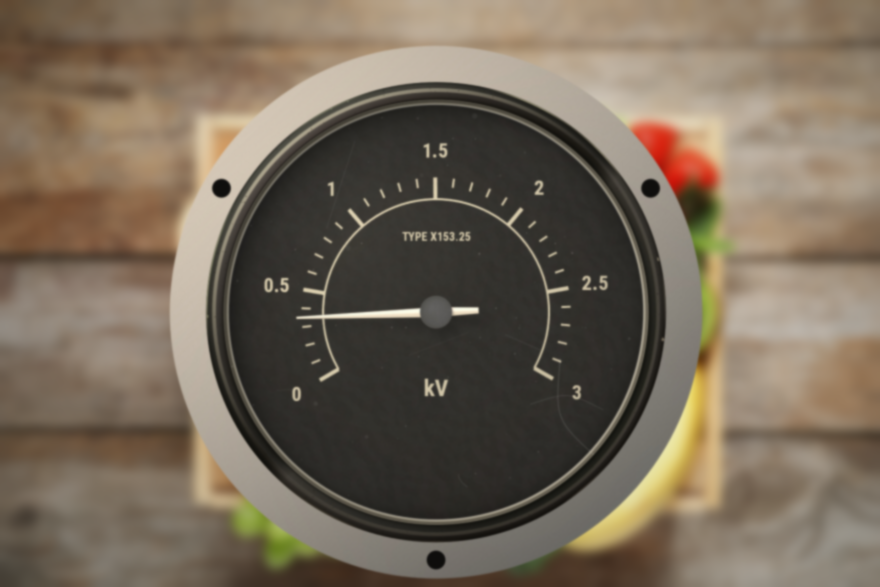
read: 0.35 kV
